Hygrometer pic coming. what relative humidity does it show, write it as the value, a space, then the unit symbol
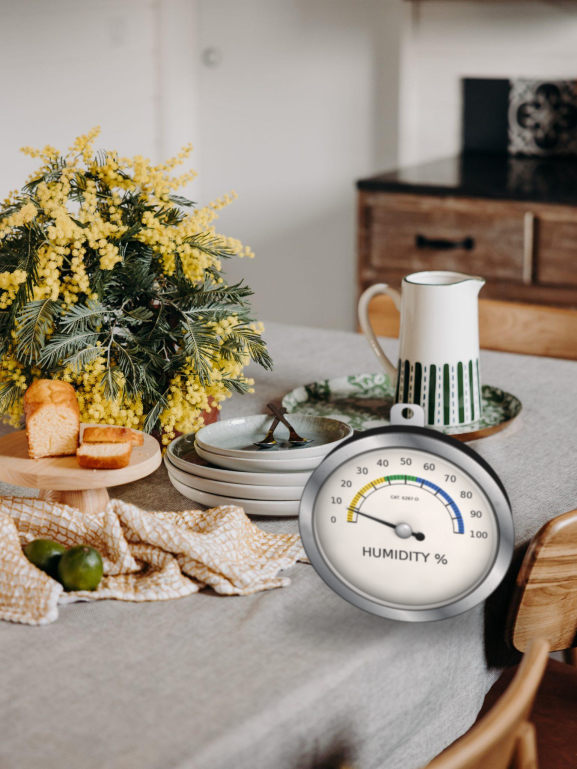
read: 10 %
